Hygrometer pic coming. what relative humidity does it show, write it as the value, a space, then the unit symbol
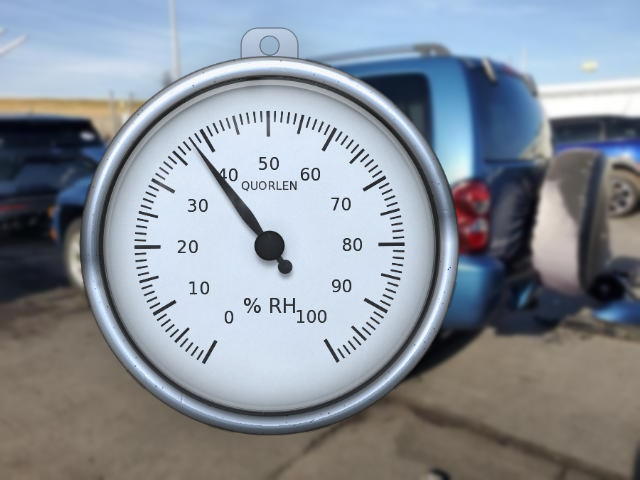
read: 38 %
